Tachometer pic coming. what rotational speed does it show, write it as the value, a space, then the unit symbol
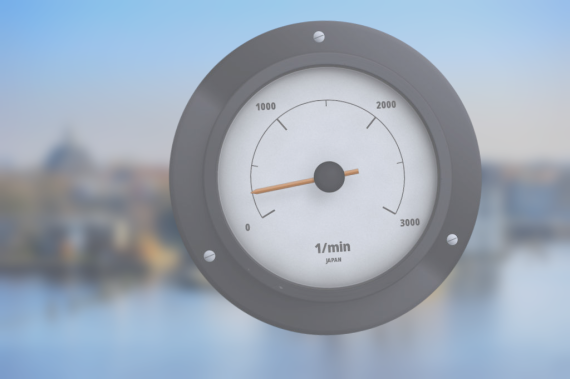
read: 250 rpm
